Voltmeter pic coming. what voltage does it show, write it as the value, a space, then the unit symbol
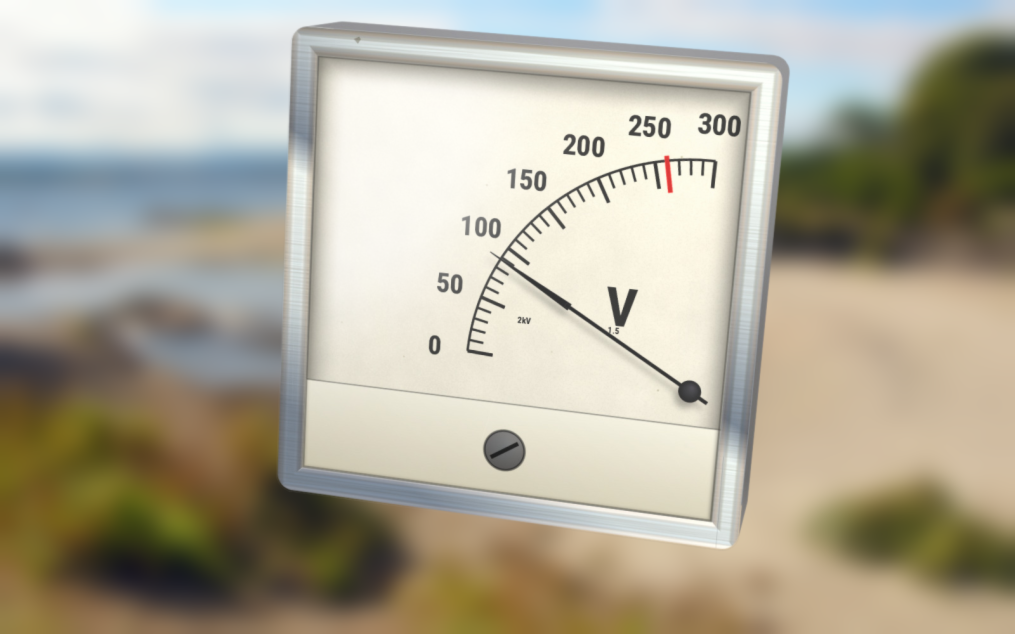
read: 90 V
